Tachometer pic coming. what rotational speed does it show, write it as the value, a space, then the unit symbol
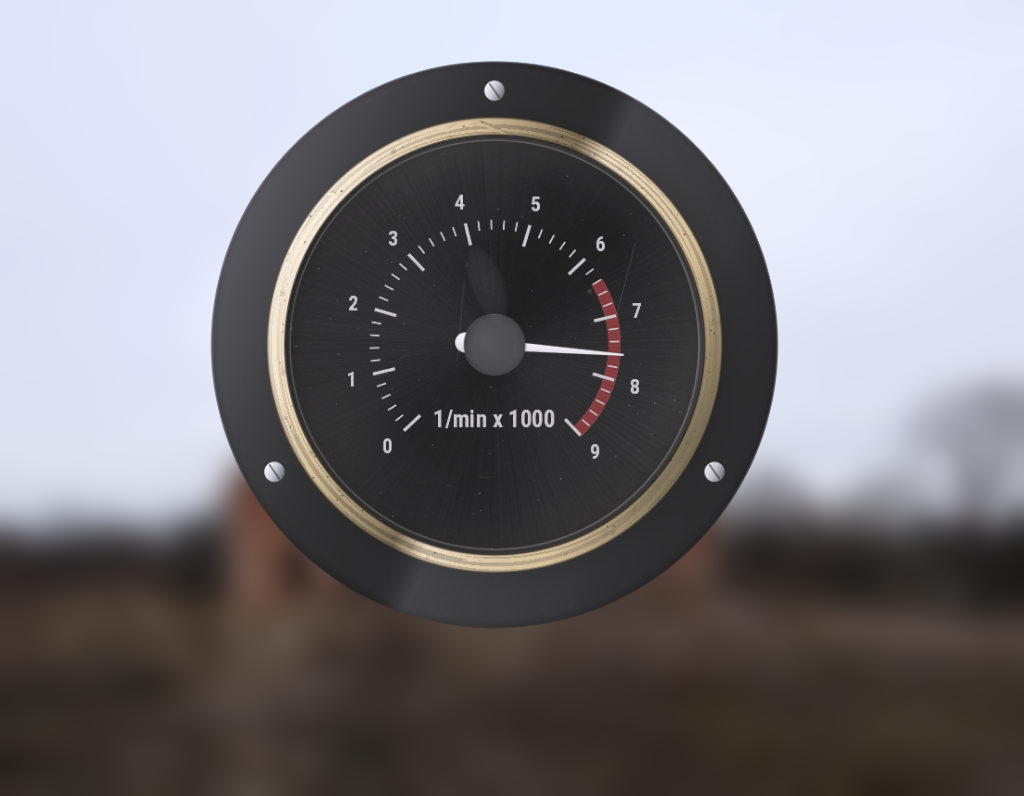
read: 7600 rpm
